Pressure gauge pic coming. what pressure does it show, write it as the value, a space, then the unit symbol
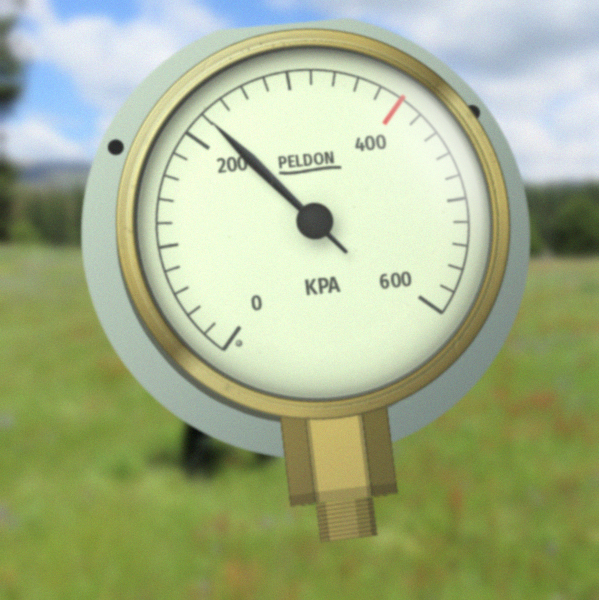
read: 220 kPa
